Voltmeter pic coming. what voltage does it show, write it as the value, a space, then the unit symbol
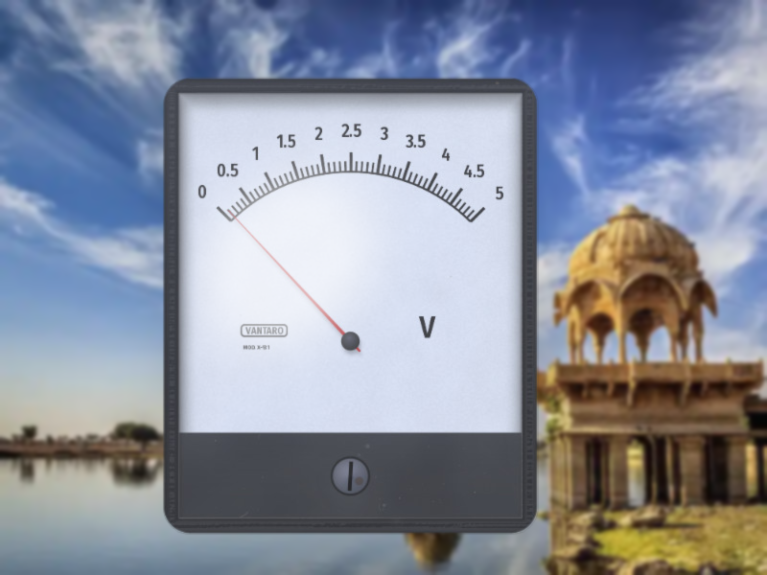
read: 0.1 V
